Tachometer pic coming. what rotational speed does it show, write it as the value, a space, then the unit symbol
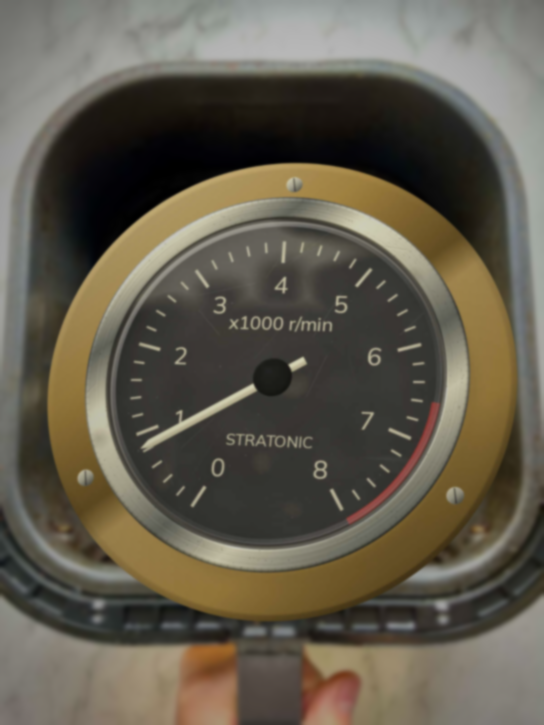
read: 800 rpm
